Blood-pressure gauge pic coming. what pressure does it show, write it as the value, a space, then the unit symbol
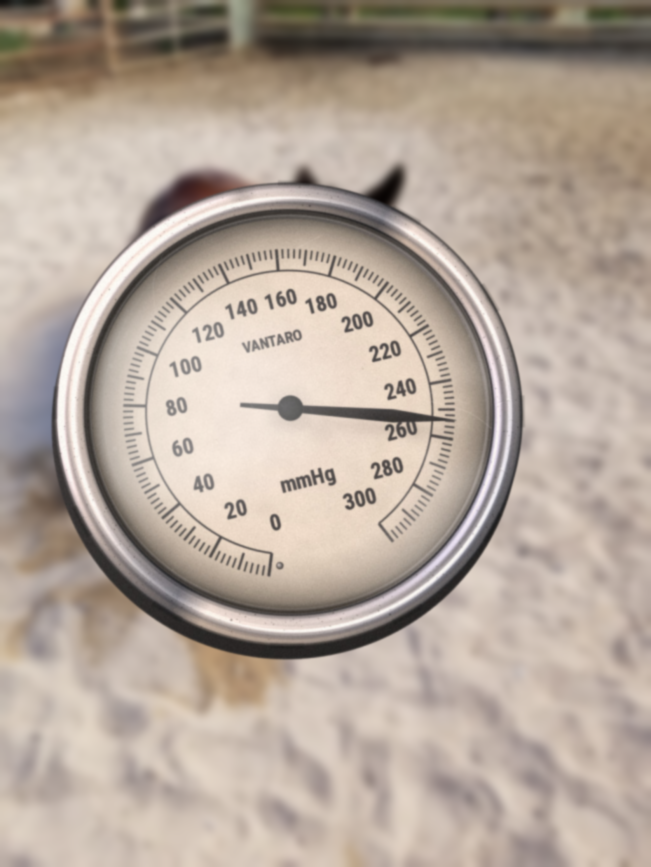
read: 254 mmHg
